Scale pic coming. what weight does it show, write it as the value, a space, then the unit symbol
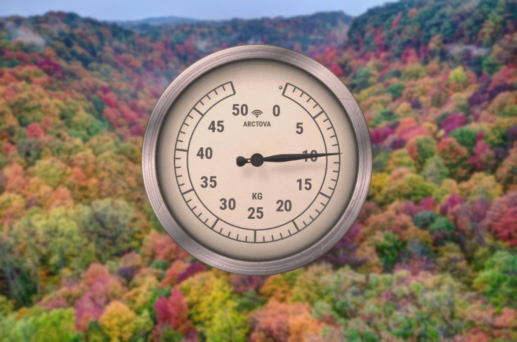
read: 10 kg
